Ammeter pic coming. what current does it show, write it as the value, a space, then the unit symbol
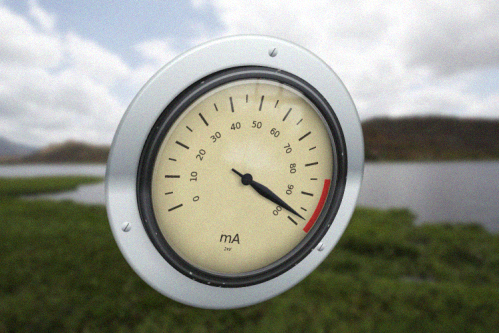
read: 97.5 mA
